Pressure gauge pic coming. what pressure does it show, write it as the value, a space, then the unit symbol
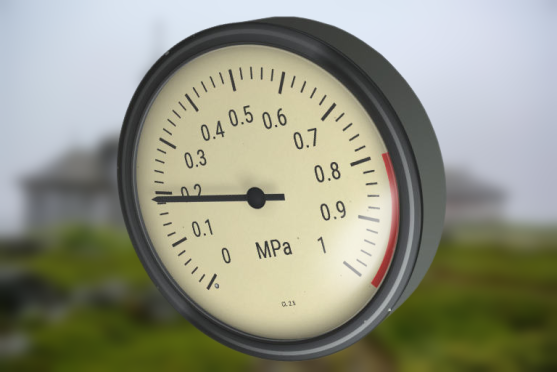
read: 0.19 MPa
